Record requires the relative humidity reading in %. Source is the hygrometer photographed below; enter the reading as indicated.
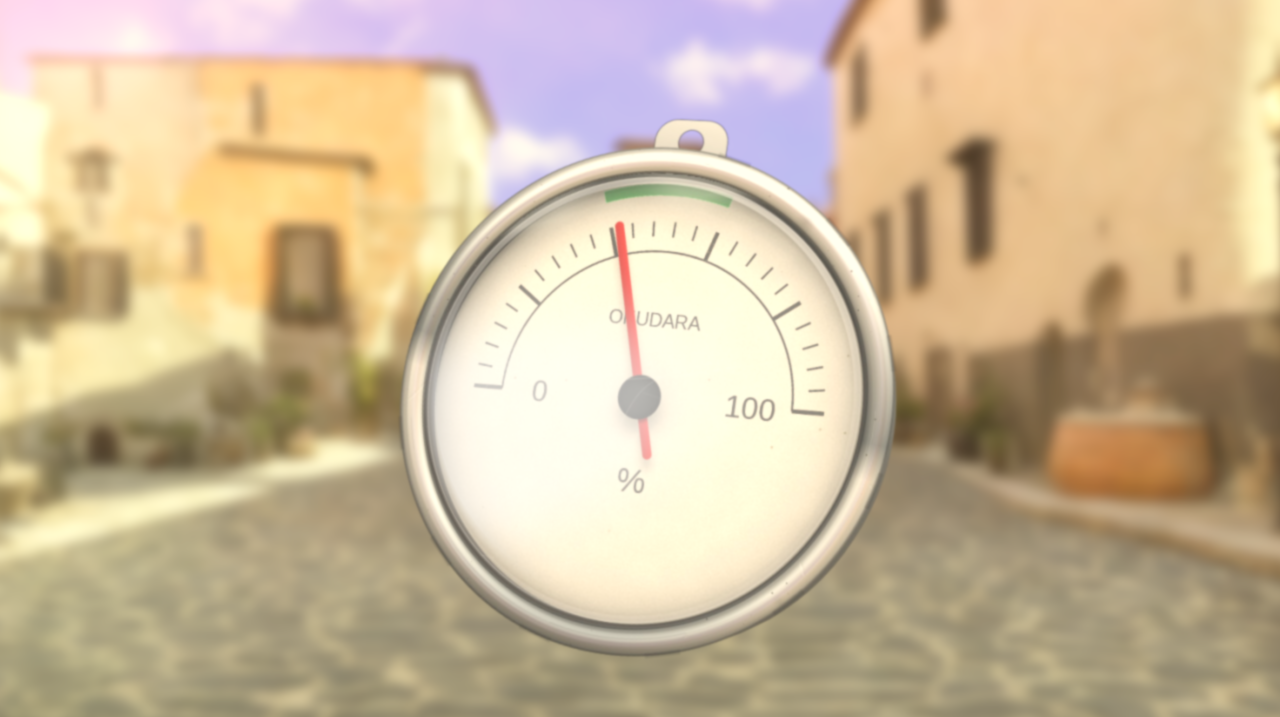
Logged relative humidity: 42 %
